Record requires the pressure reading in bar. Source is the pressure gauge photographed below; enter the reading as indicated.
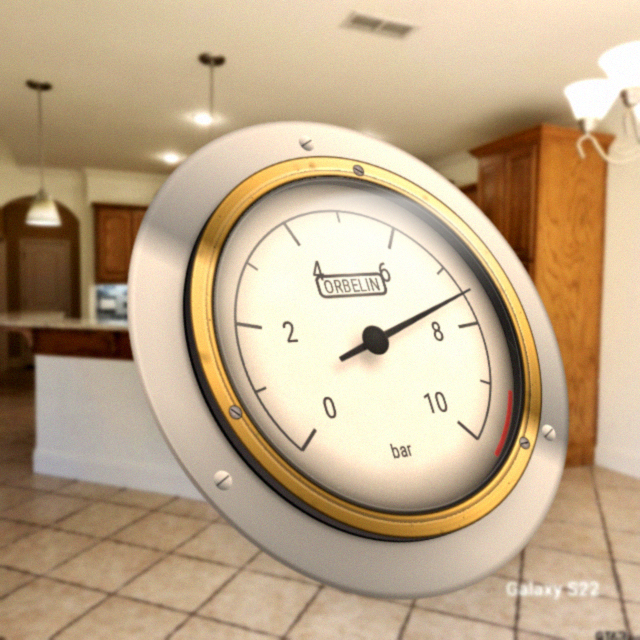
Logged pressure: 7.5 bar
